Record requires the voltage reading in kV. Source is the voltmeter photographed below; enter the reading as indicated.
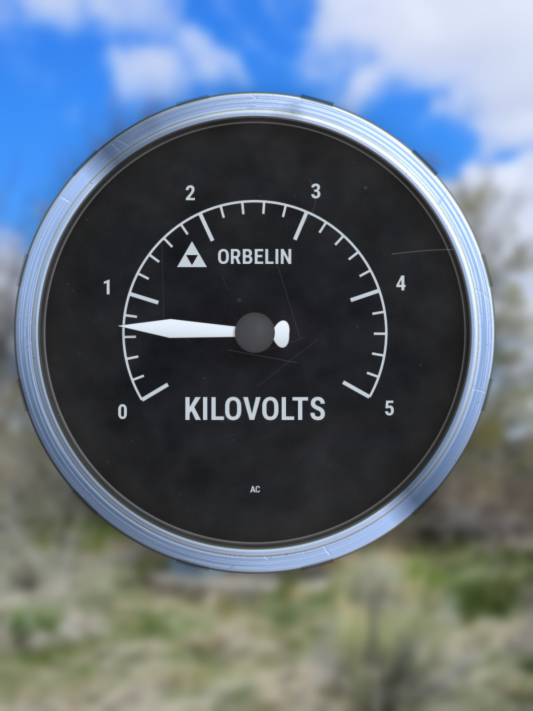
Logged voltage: 0.7 kV
